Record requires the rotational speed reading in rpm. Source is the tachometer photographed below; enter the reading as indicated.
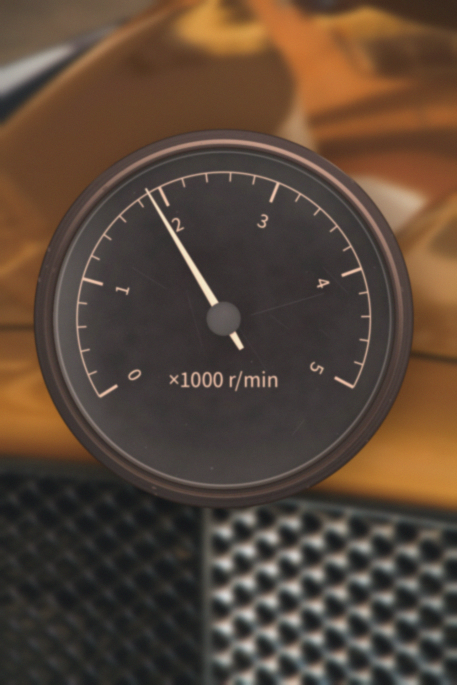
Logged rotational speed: 1900 rpm
